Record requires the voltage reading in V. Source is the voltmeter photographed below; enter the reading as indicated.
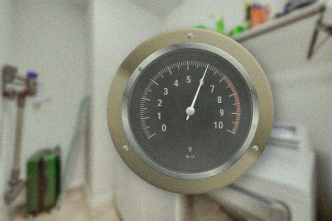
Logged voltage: 6 V
